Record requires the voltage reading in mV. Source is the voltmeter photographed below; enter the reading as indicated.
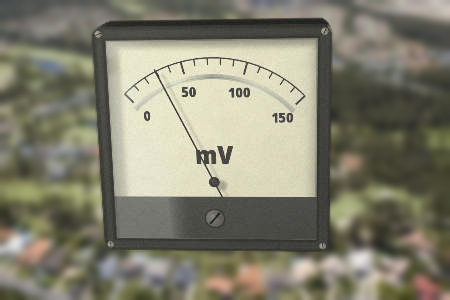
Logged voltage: 30 mV
